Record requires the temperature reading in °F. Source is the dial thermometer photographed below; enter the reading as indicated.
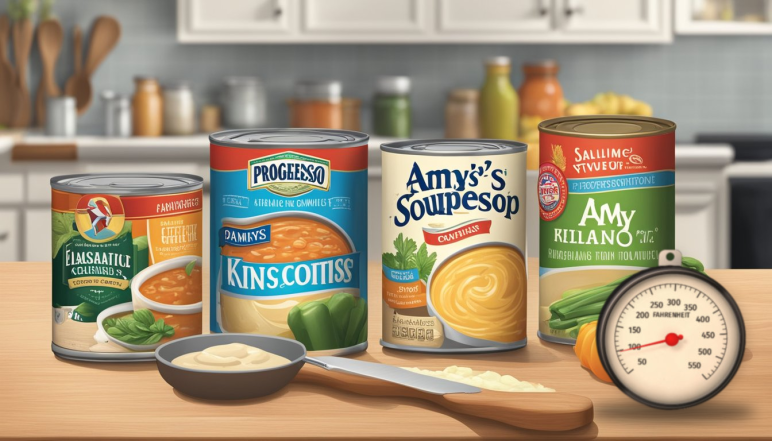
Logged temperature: 100 °F
